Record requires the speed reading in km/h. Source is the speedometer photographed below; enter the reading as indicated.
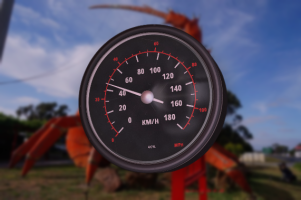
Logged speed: 45 km/h
